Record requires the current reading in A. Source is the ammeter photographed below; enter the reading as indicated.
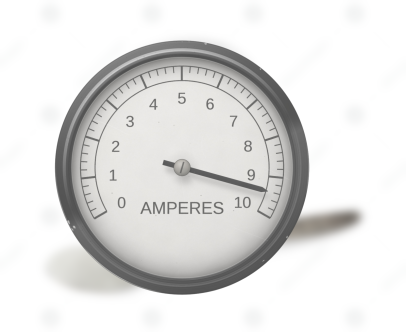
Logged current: 9.4 A
